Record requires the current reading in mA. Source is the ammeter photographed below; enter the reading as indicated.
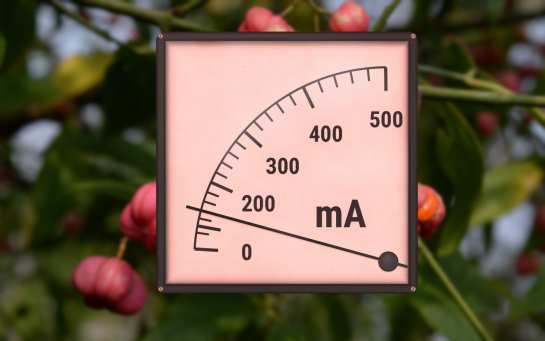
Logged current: 140 mA
